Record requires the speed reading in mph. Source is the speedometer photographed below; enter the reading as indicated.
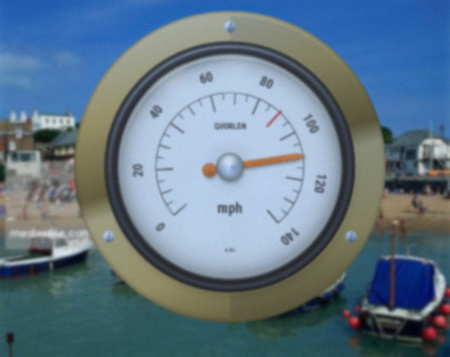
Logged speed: 110 mph
